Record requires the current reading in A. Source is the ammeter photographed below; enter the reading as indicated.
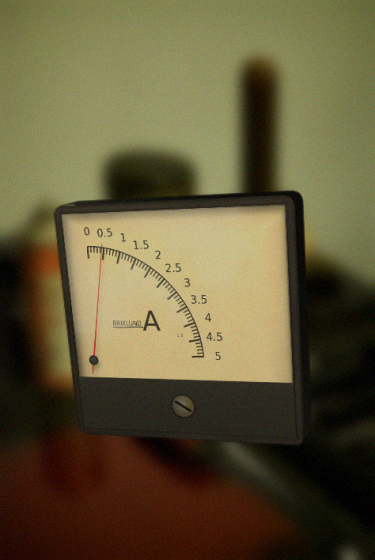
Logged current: 0.5 A
